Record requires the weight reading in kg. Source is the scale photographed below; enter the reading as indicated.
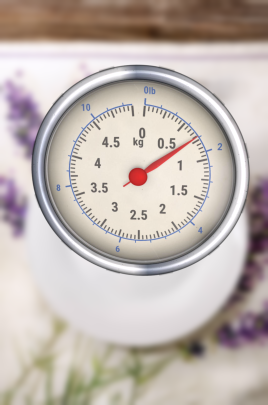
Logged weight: 0.7 kg
